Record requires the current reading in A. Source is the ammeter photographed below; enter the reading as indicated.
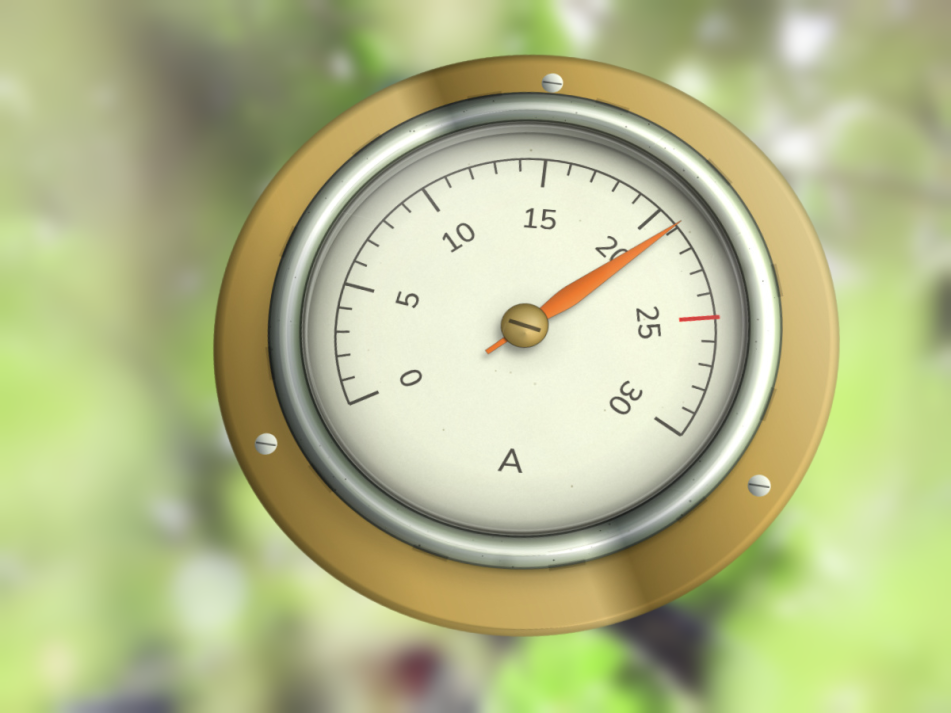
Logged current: 21 A
